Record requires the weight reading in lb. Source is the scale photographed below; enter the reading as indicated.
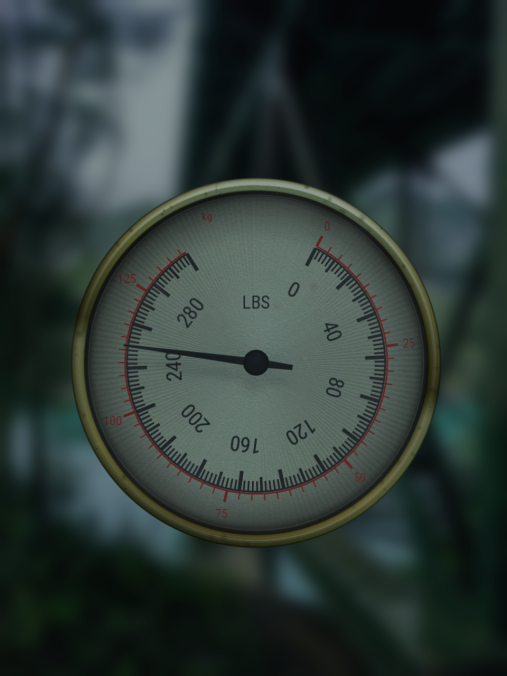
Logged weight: 250 lb
